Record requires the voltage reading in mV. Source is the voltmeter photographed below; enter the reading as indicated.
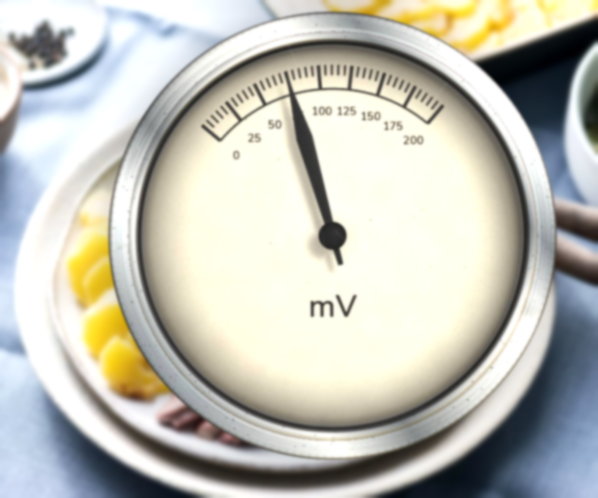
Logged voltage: 75 mV
